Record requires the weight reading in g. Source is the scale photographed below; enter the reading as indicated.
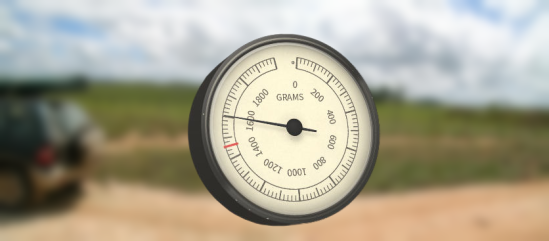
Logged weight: 1600 g
